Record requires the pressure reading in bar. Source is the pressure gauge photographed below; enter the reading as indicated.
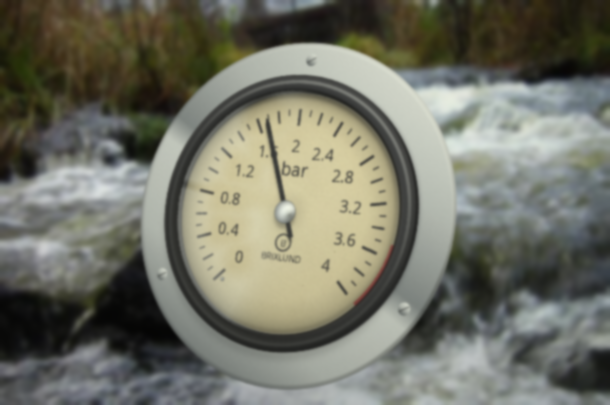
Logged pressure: 1.7 bar
